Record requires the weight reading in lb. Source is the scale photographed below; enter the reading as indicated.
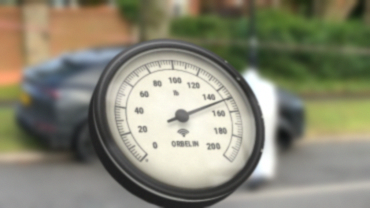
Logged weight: 150 lb
